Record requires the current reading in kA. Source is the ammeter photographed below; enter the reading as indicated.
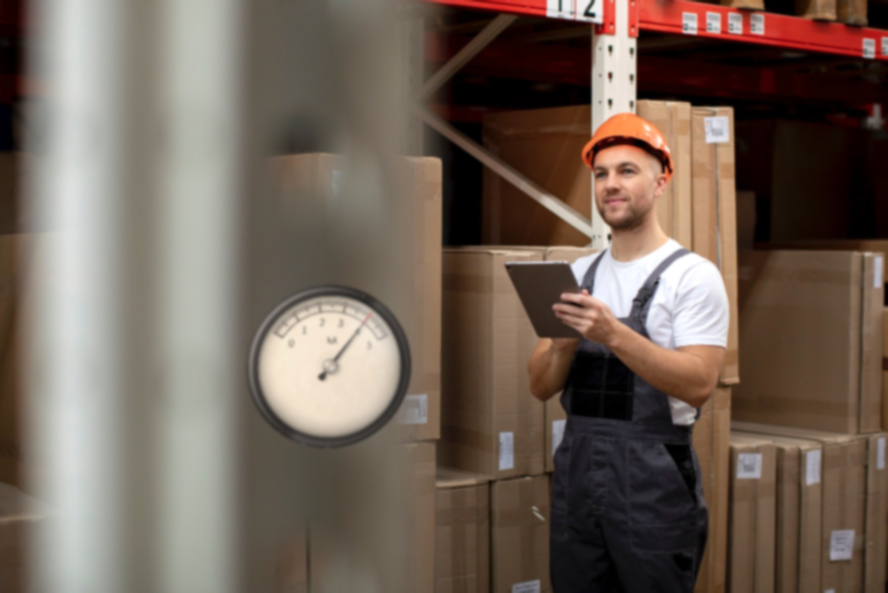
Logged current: 4 kA
